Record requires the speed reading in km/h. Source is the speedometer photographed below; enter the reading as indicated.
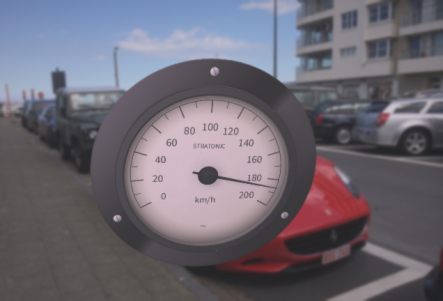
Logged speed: 185 km/h
